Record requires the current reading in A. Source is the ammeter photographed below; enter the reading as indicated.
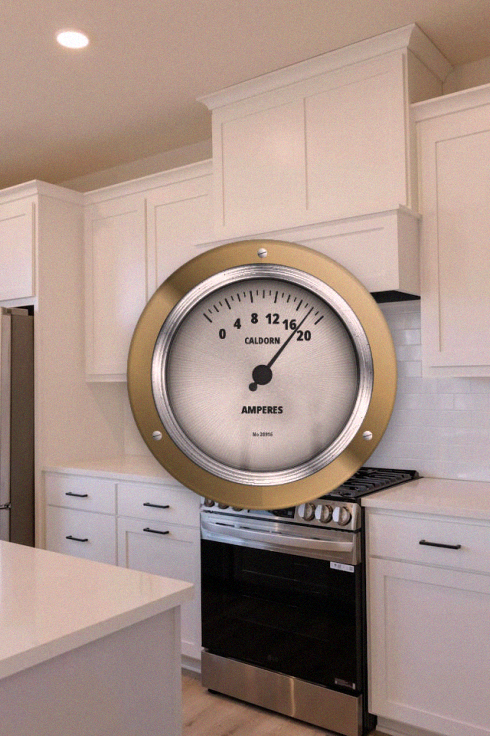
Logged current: 18 A
